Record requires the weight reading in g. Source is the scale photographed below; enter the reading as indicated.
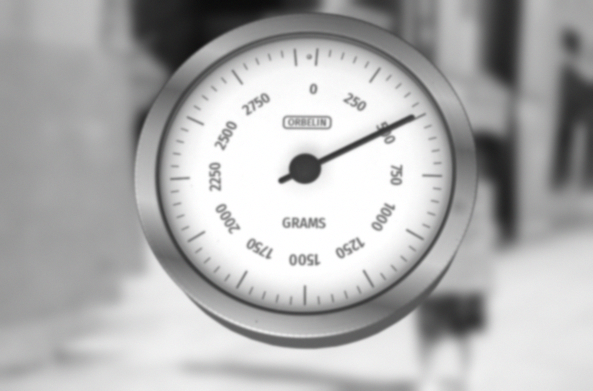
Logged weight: 500 g
